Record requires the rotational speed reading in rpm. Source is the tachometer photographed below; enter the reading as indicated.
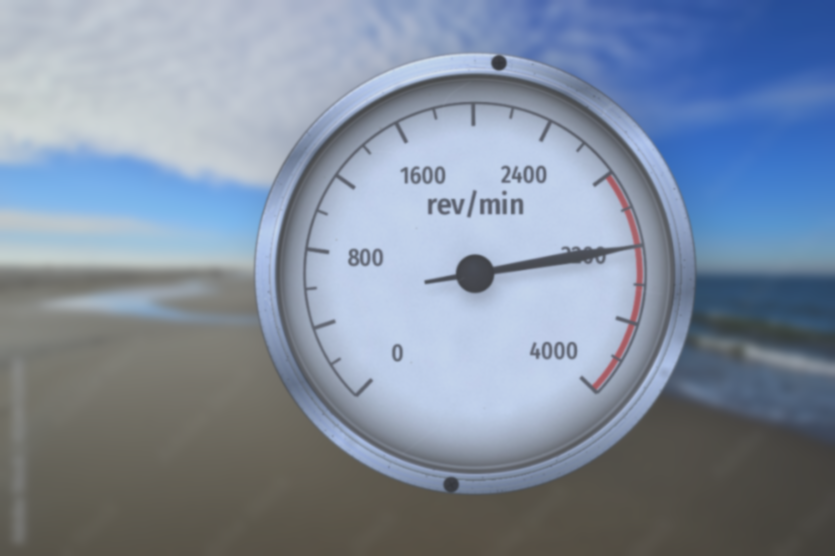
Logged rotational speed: 3200 rpm
